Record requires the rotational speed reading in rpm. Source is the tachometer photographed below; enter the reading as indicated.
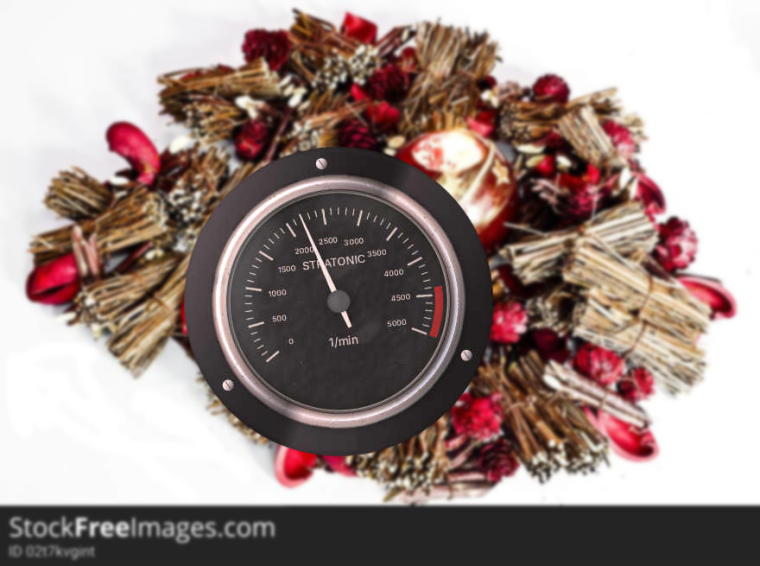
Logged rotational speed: 2200 rpm
